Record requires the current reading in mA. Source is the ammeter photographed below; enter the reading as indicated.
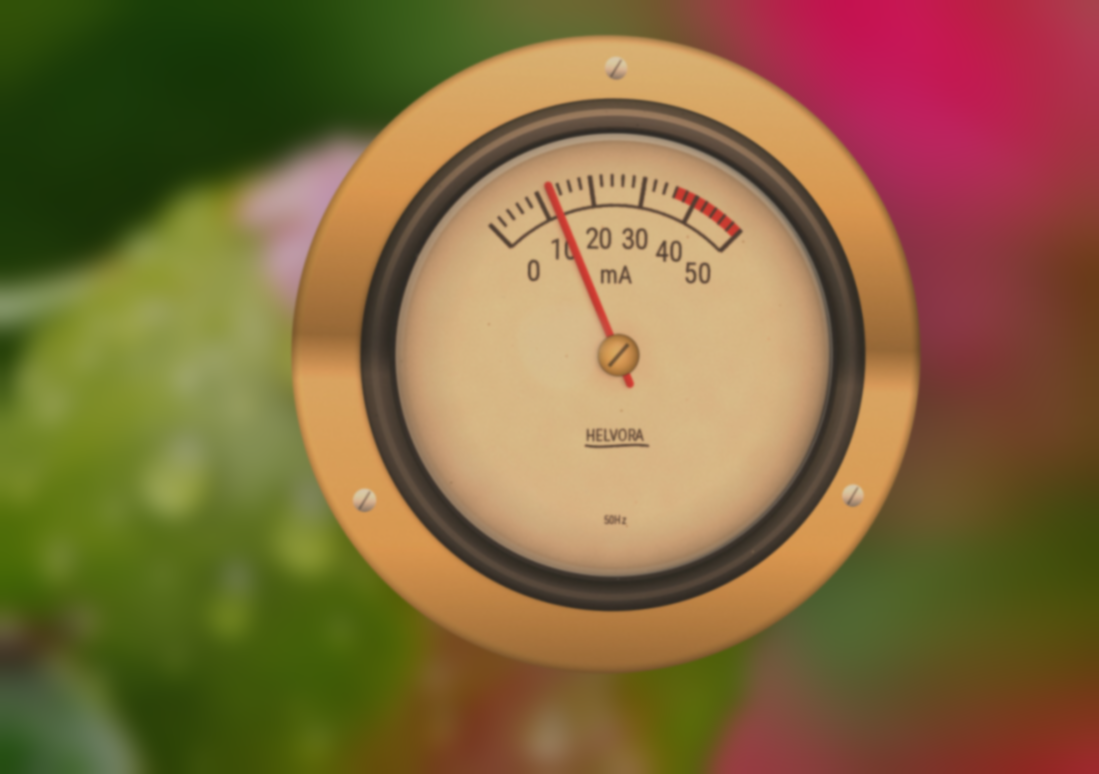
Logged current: 12 mA
